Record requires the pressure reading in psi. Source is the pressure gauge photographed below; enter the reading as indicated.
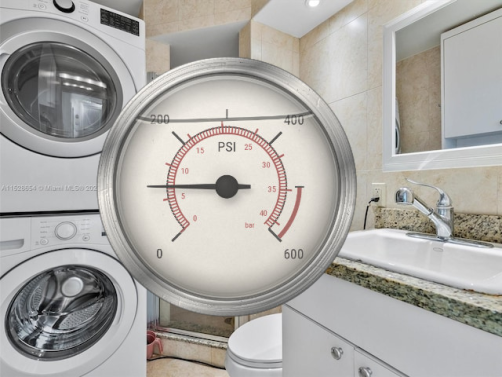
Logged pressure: 100 psi
